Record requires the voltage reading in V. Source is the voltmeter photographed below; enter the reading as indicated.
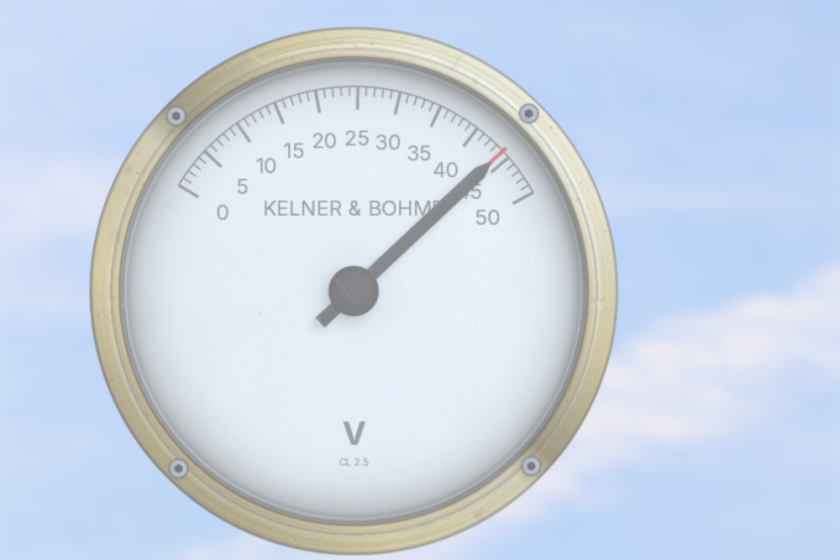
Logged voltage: 44 V
